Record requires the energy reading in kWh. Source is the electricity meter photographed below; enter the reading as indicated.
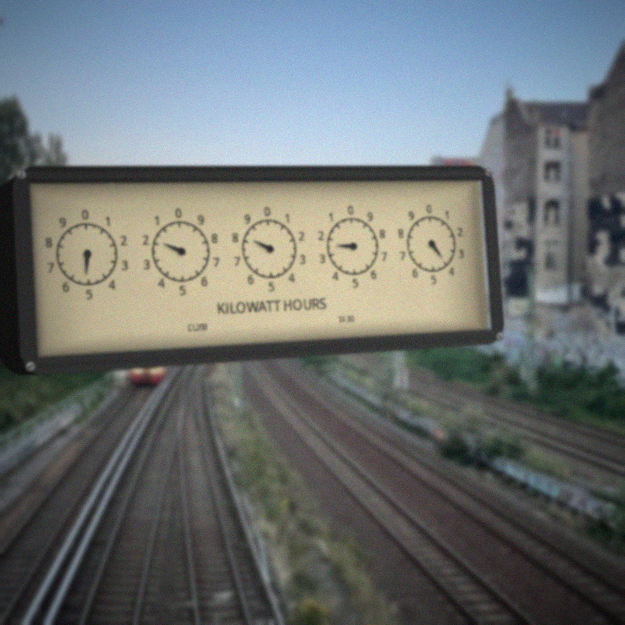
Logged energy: 51824 kWh
